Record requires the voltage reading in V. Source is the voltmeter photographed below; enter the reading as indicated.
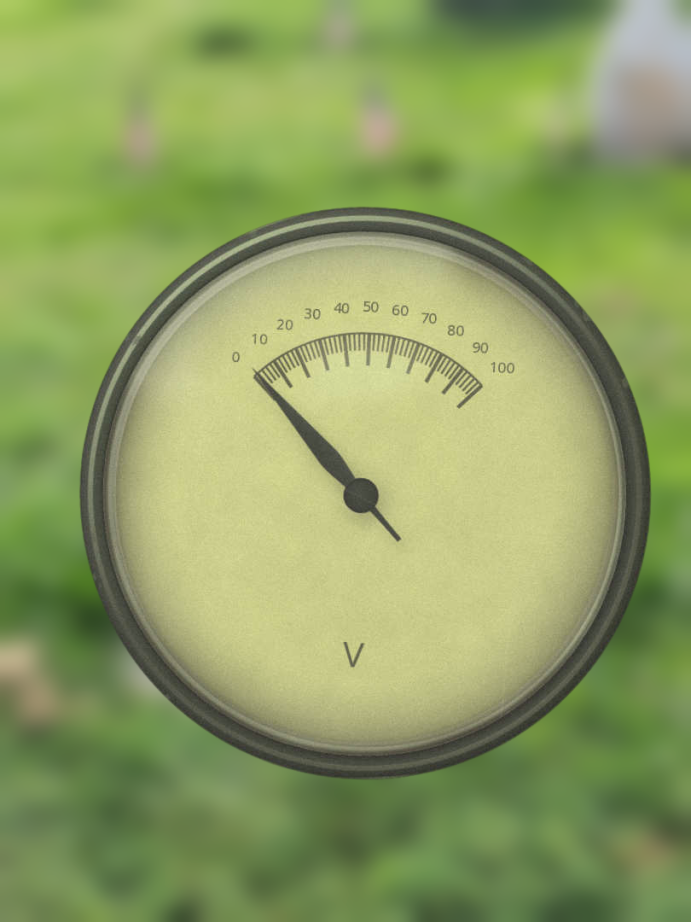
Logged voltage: 2 V
